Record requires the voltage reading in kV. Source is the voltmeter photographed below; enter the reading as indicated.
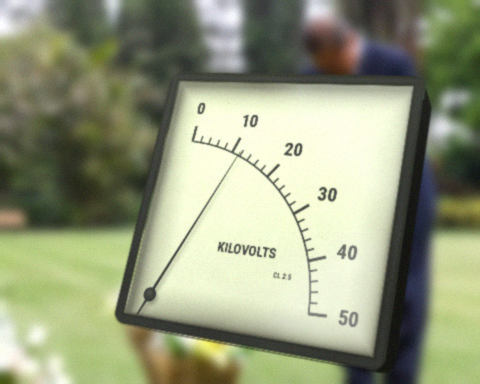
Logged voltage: 12 kV
